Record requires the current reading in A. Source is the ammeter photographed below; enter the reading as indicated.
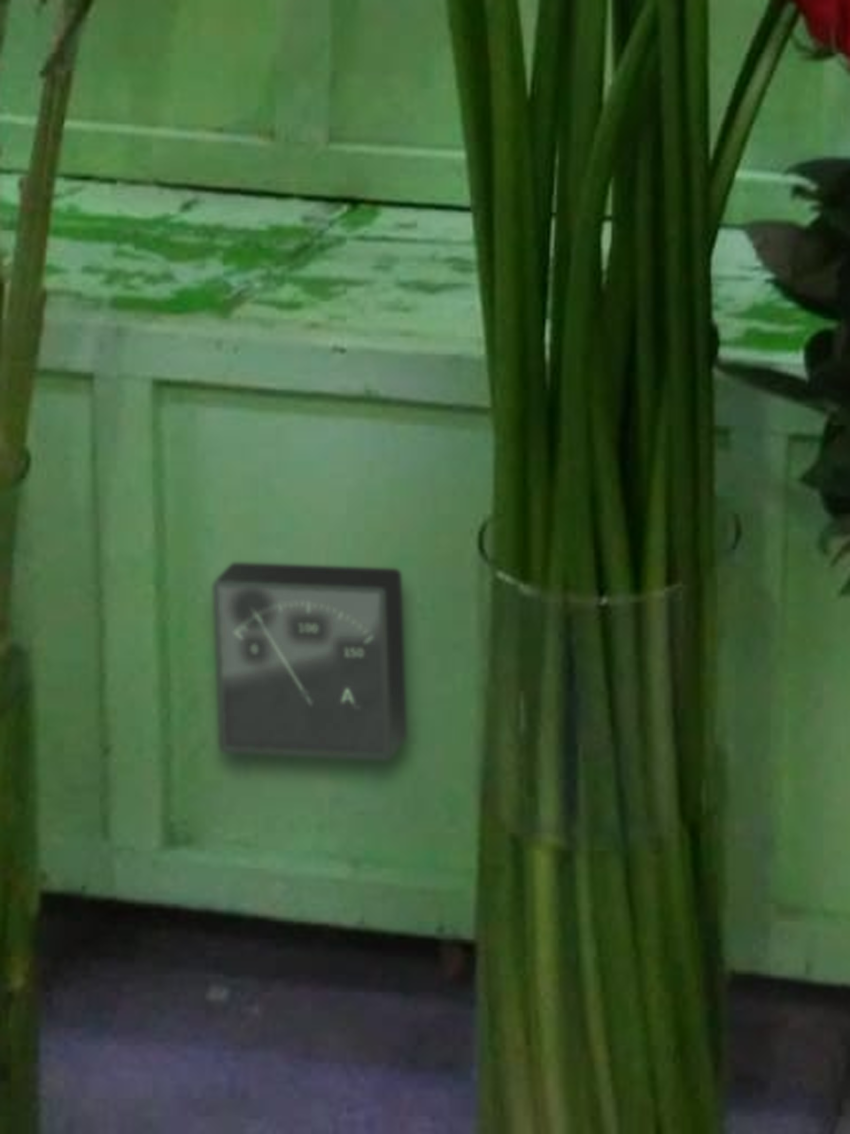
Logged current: 50 A
